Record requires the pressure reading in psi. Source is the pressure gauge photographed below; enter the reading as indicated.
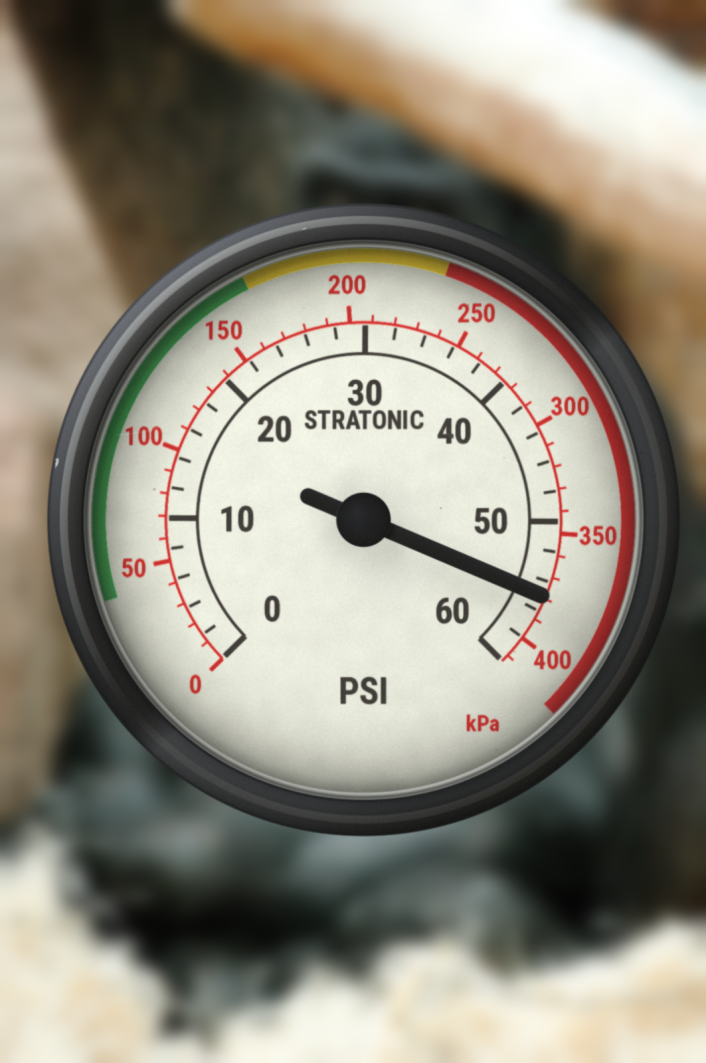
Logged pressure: 55 psi
